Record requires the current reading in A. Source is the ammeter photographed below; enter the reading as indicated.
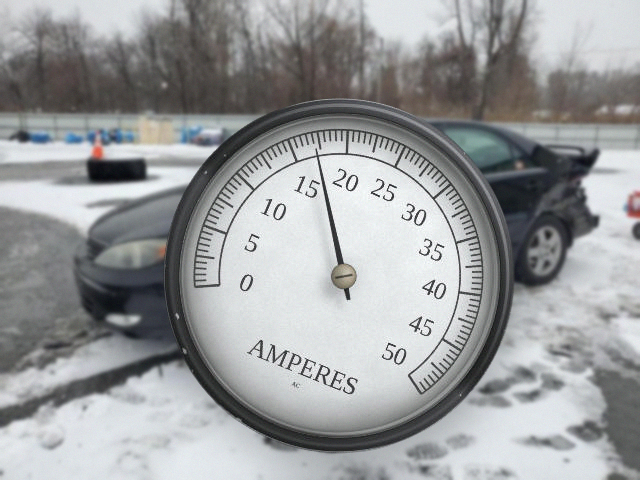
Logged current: 17 A
